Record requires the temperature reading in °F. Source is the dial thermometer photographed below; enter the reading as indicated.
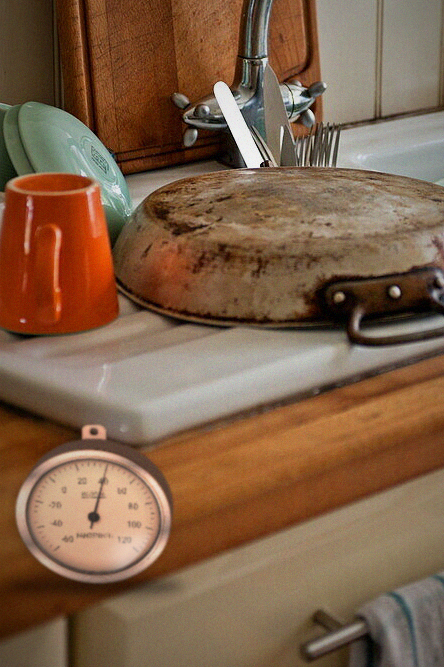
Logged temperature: 40 °F
